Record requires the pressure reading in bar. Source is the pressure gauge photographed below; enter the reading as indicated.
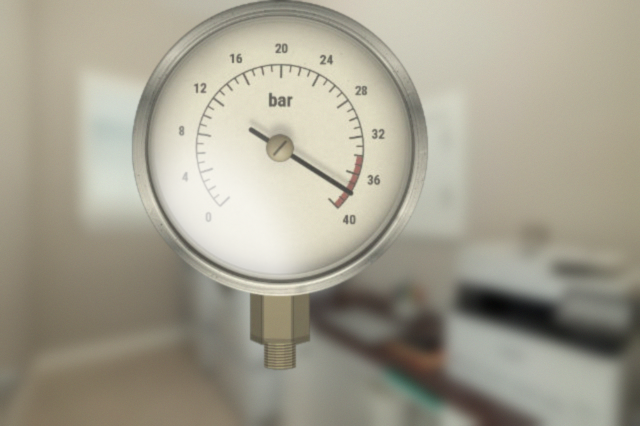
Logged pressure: 38 bar
